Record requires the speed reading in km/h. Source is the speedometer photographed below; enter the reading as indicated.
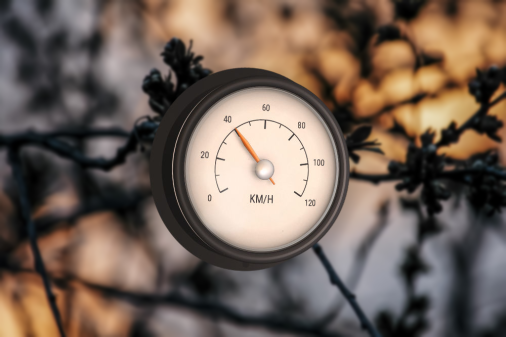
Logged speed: 40 km/h
